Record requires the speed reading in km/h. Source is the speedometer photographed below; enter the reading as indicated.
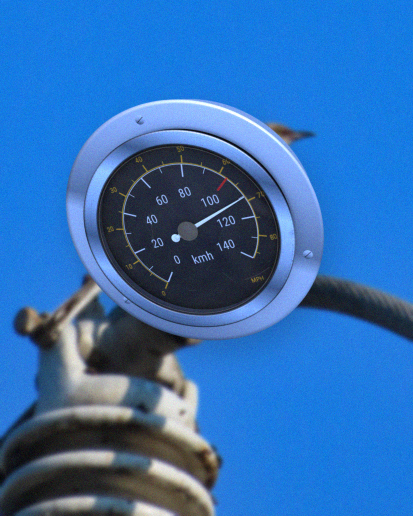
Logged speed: 110 km/h
